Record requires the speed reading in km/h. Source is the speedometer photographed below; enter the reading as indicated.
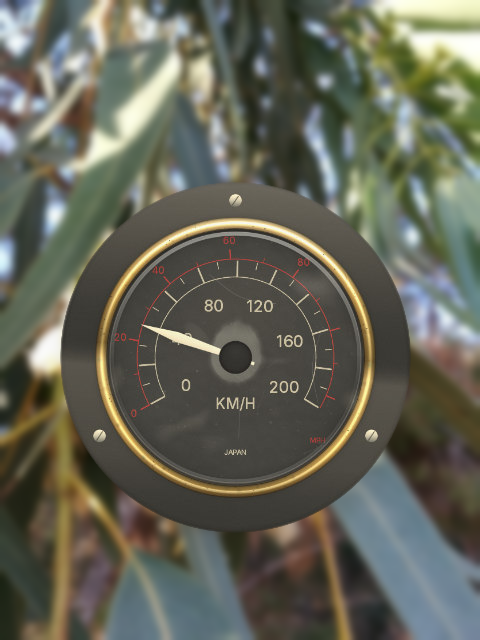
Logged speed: 40 km/h
